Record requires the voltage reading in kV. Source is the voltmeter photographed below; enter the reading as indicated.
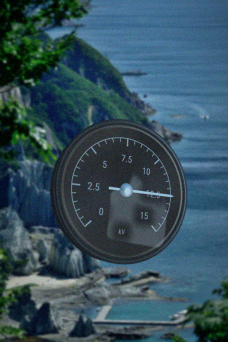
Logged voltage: 12.5 kV
